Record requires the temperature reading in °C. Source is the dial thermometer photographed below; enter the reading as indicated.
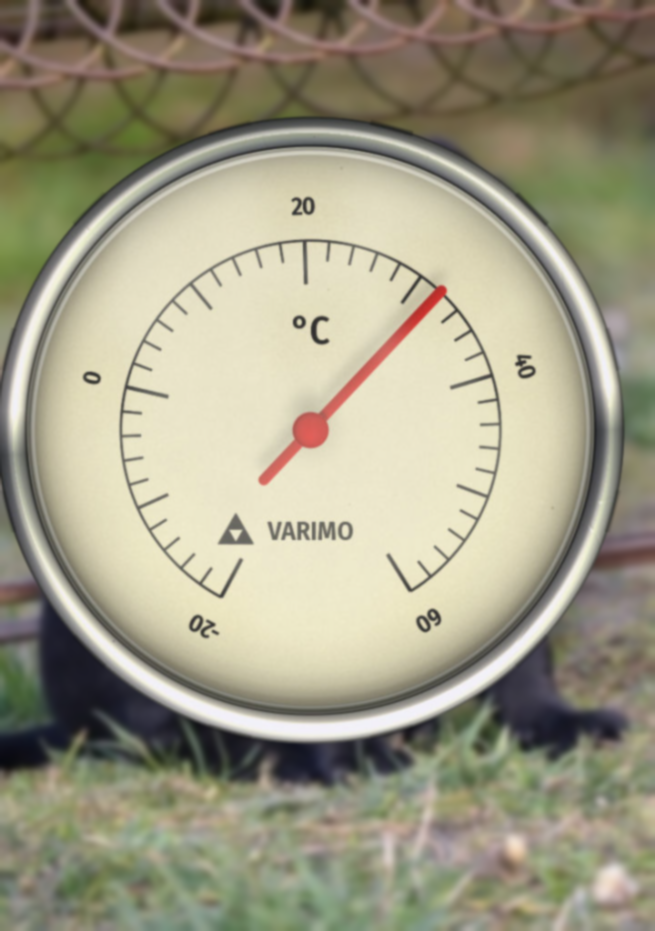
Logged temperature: 32 °C
